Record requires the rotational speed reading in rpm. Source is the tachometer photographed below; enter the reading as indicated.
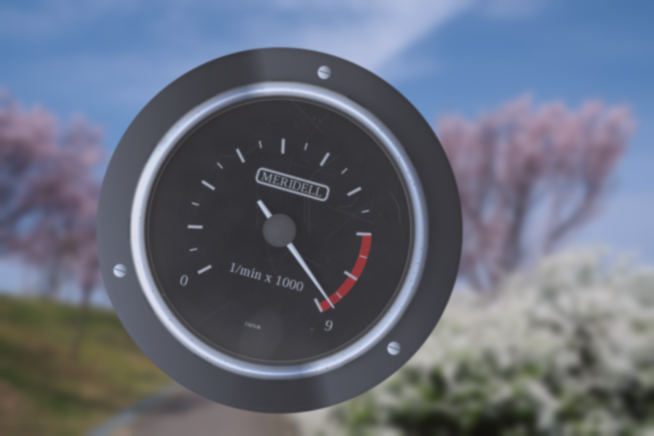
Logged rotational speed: 8750 rpm
